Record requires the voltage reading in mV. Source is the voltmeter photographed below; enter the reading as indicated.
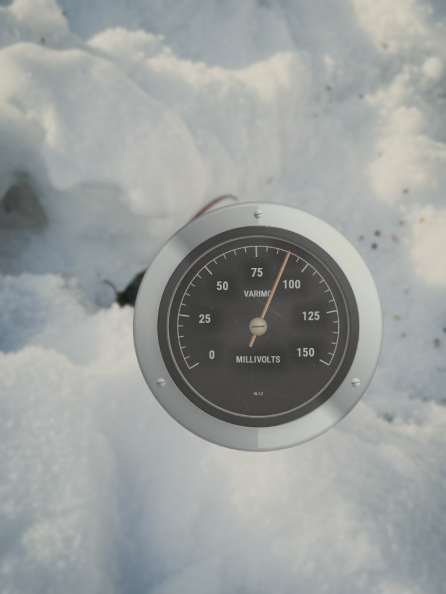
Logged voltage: 90 mV
